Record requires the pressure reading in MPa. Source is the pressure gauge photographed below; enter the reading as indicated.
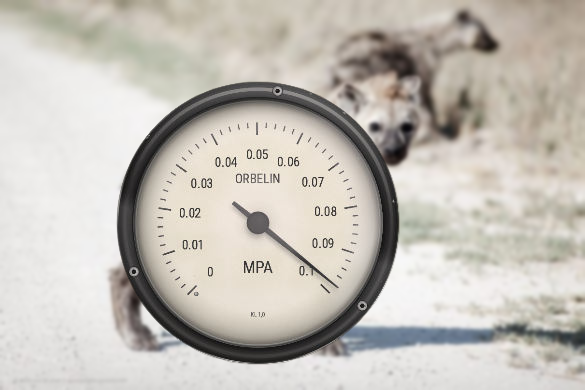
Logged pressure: 0.098 MPa
